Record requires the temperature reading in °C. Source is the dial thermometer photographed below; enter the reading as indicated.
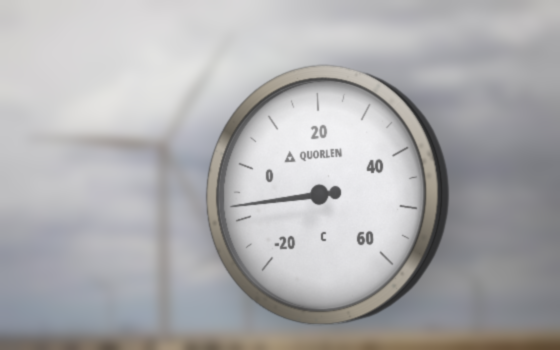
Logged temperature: -7.5 °C
